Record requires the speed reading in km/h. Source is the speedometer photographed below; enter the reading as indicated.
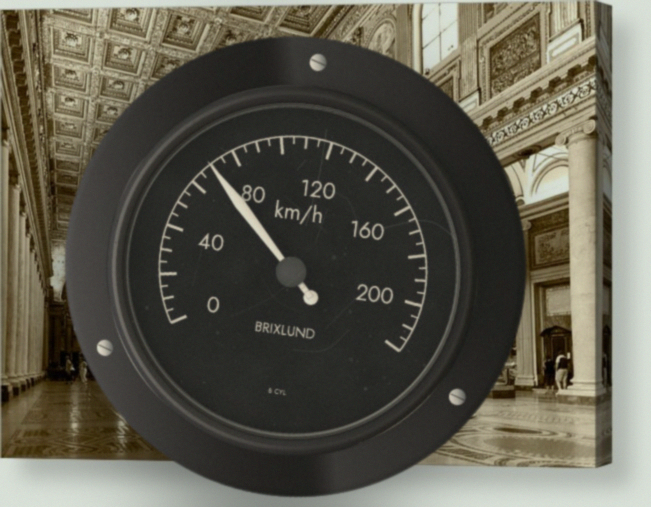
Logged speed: 70 km/h
